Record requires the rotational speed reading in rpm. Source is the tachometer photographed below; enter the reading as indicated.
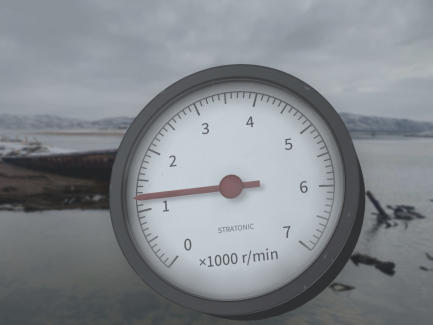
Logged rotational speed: 1200 rpm
